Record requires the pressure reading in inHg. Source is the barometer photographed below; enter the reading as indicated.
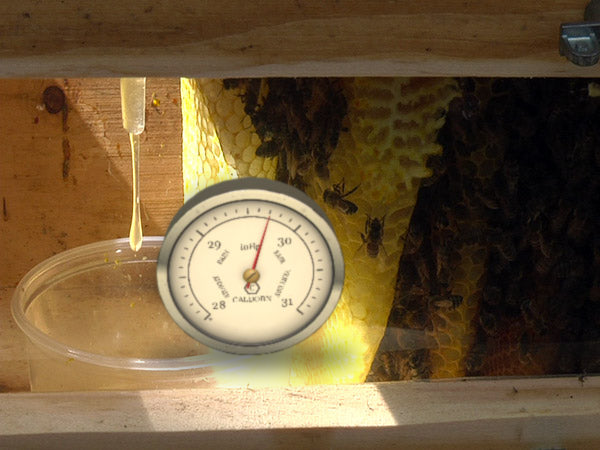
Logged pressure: 29.7 inHg
